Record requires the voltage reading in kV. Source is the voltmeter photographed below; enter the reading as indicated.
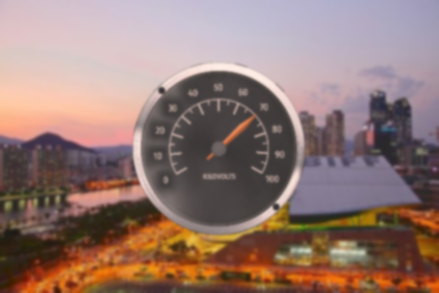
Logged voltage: 70 kV
